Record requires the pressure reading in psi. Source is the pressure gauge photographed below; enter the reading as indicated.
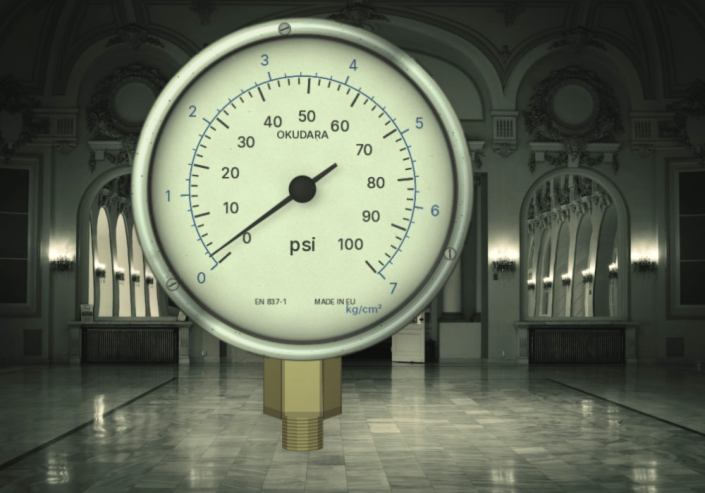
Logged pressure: 2 psi
